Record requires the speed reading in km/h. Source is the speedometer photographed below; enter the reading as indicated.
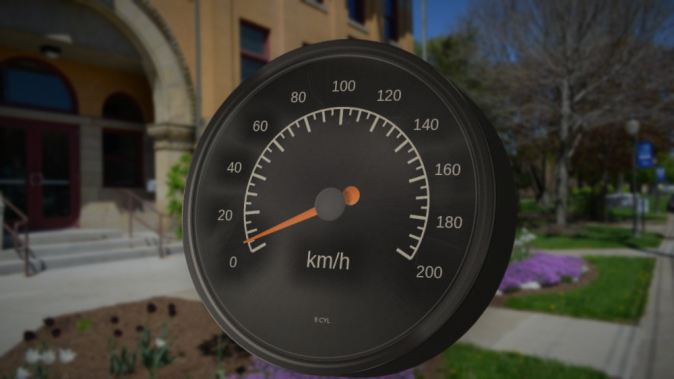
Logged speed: 5 km/h
